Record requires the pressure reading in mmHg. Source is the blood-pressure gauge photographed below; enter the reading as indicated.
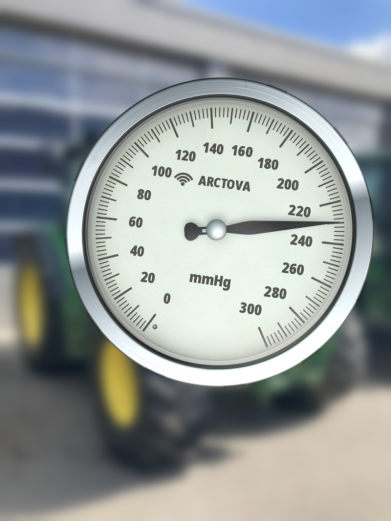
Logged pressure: 230 mmHg
